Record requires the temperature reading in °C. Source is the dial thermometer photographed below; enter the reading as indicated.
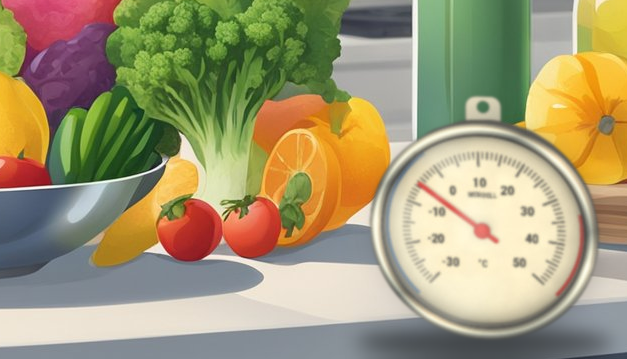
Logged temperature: -5 °C
